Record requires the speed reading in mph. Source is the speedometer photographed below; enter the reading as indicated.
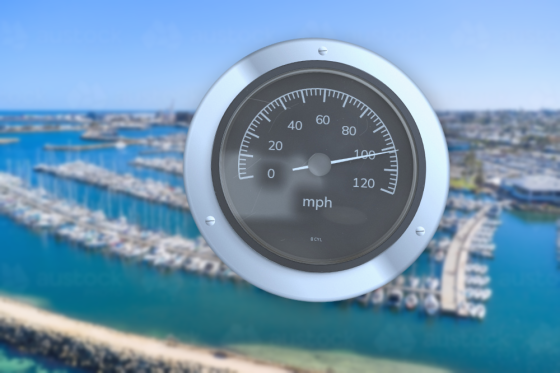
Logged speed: 102 mph
